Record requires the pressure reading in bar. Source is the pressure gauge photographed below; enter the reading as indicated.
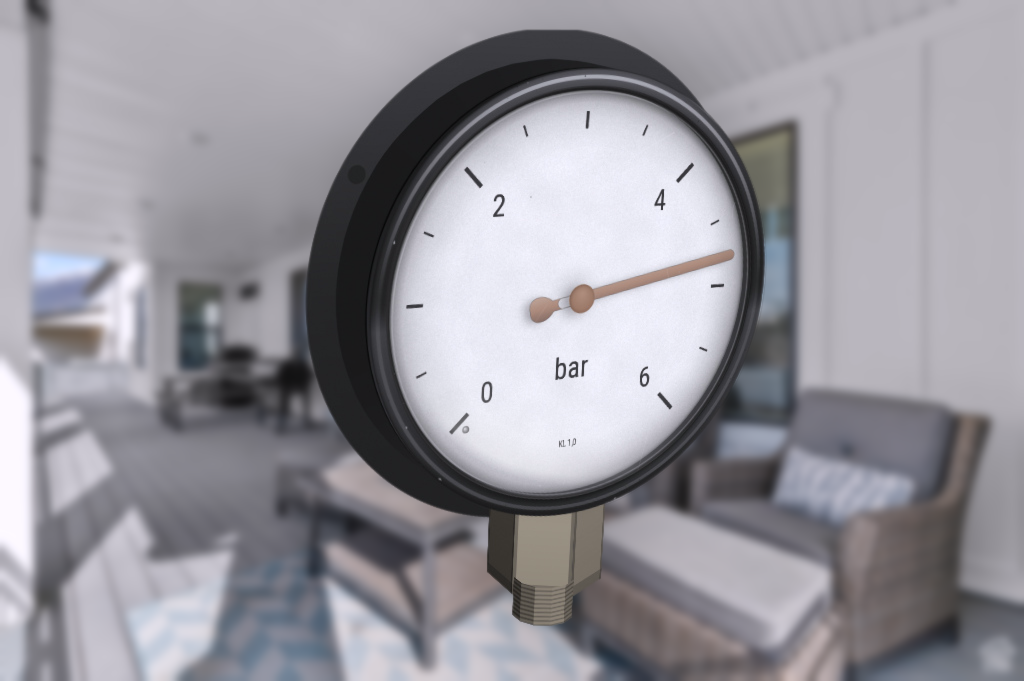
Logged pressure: 4.75 bar
